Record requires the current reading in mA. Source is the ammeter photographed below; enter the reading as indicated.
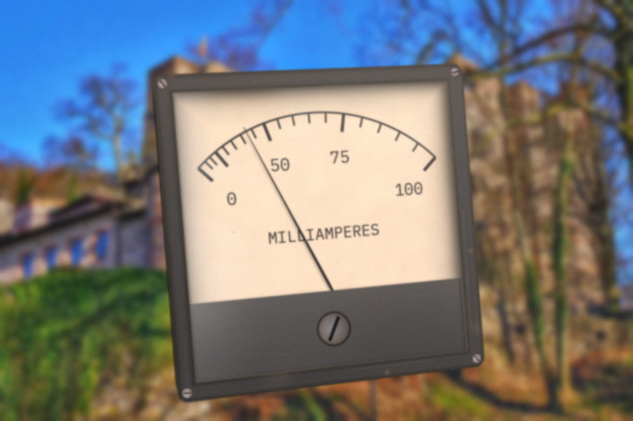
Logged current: 42.5 mA
